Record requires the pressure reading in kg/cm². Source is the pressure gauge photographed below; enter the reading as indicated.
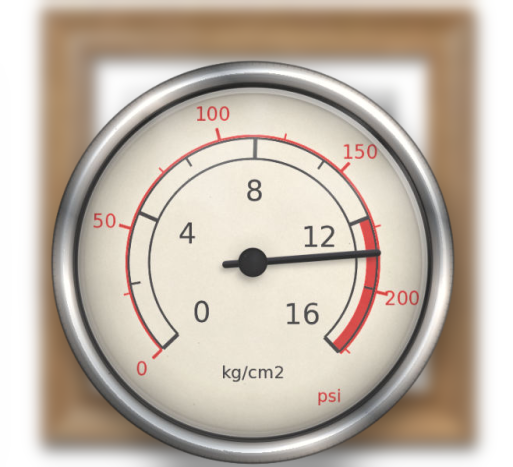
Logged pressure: 13 kg/cm²
